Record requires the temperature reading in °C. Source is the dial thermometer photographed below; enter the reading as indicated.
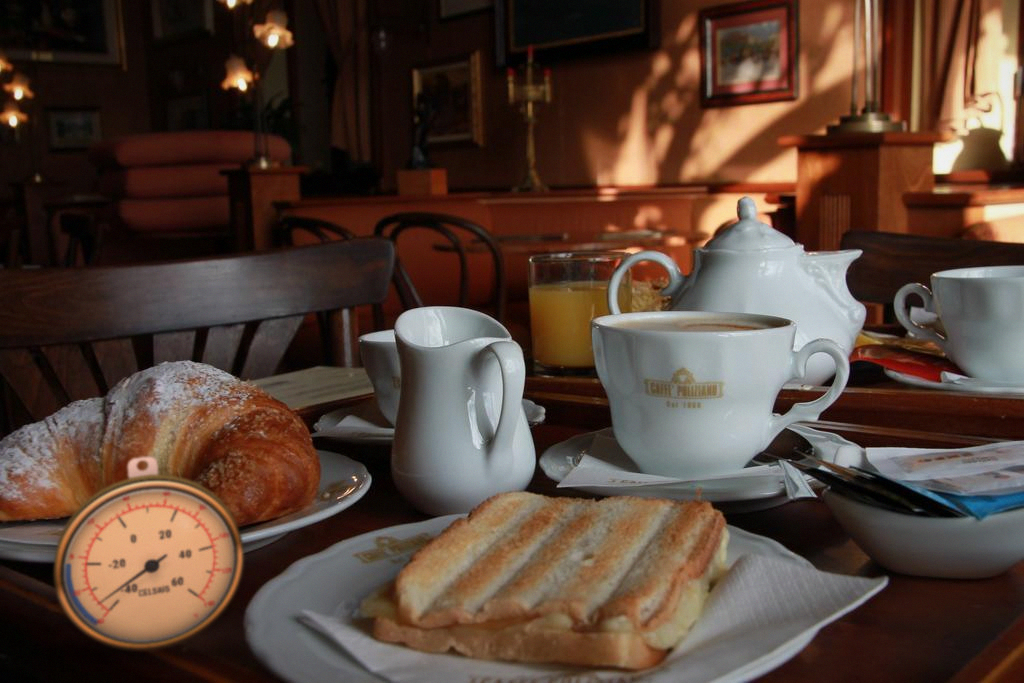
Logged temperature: -35 °C
